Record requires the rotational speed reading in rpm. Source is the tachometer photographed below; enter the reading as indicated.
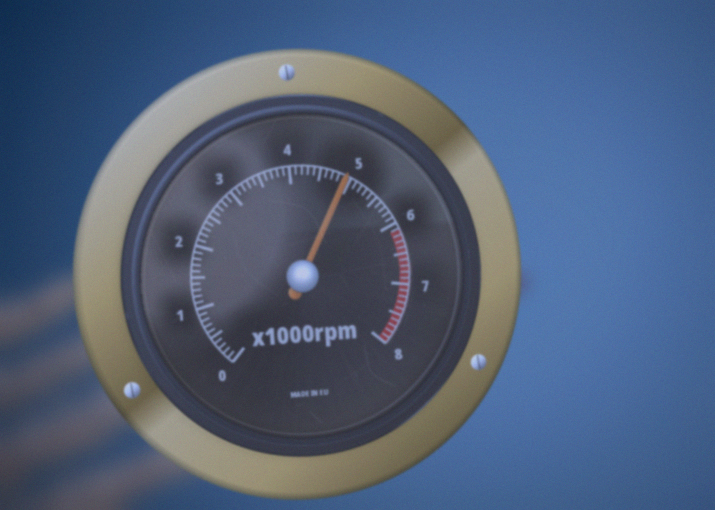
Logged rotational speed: 4900 rpm
